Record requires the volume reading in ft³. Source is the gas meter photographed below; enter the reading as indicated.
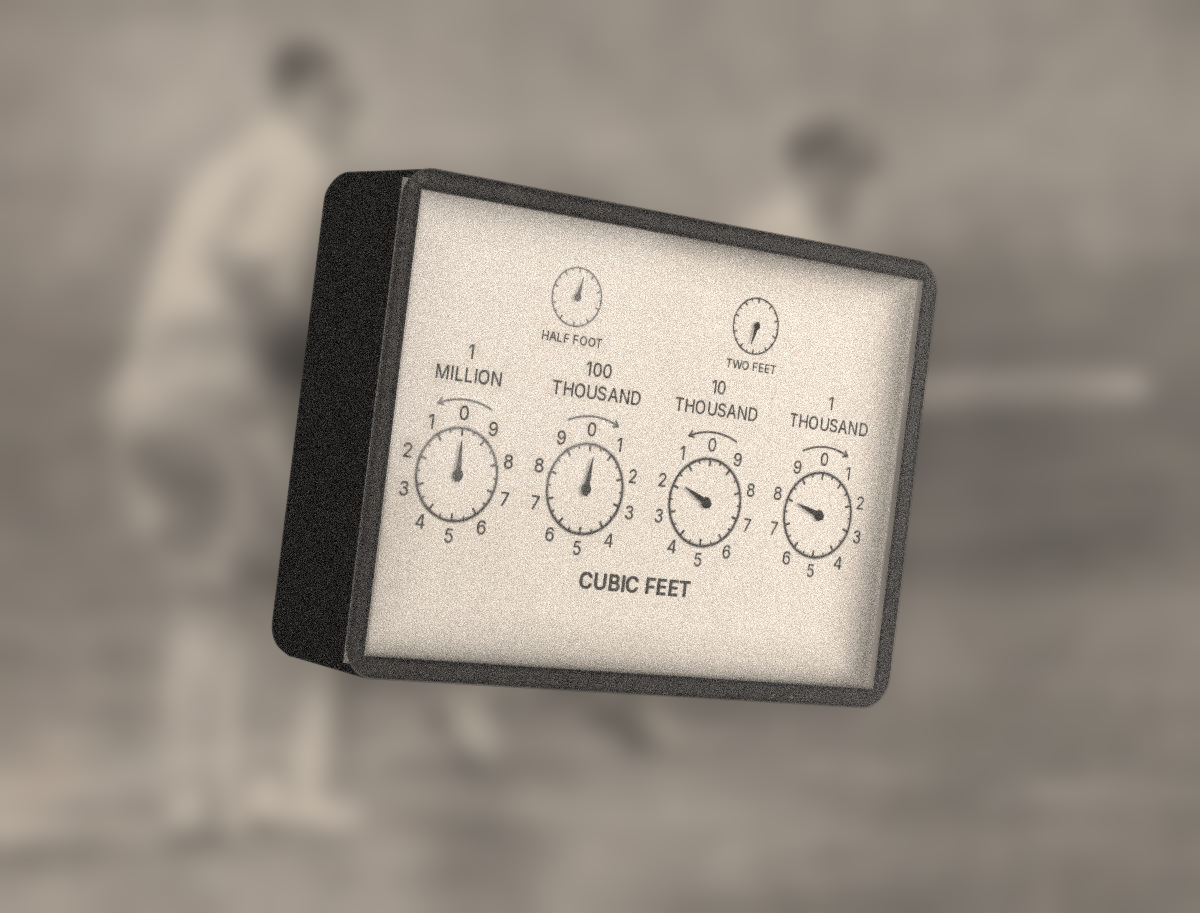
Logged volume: 1800 ft³
